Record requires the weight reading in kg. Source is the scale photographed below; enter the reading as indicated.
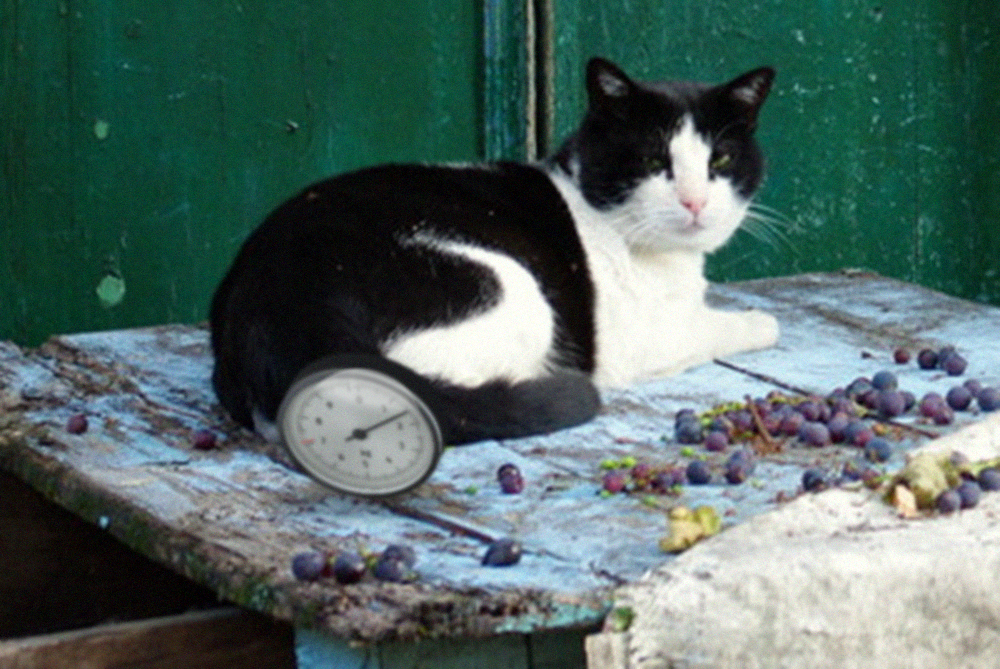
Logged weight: 1.5 kg
